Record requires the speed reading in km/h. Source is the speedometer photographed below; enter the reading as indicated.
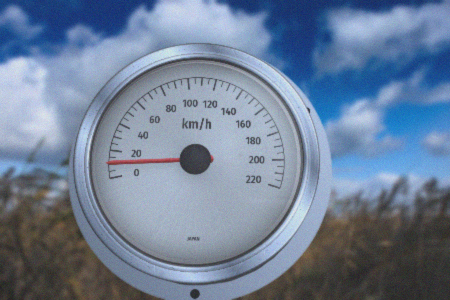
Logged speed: 10 km/h
